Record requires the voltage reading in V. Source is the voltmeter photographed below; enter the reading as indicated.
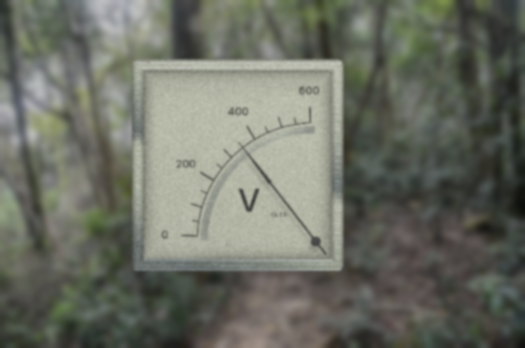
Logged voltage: 350 V
